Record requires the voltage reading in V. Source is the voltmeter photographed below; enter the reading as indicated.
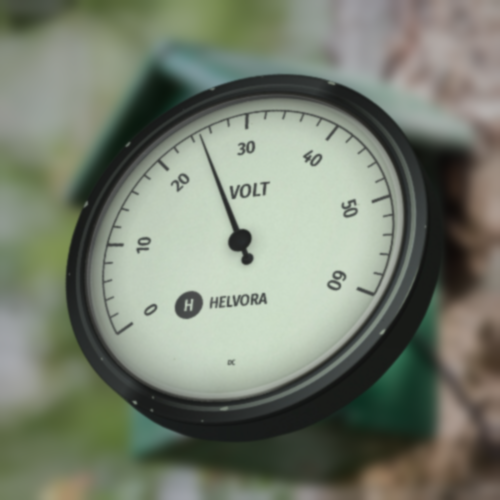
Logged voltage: 25 V
